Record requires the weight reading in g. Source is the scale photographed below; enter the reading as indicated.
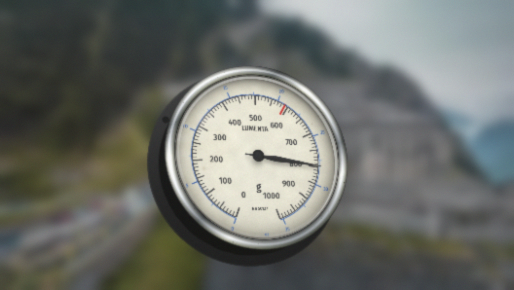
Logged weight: 800 g
